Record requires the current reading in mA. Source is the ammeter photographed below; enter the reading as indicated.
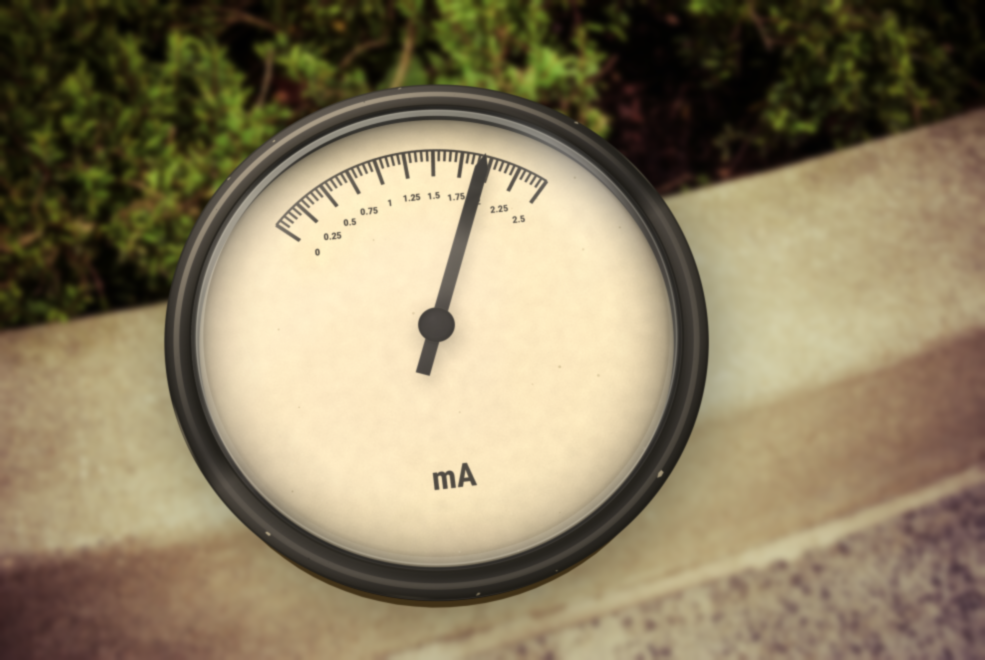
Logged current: 1.95 mA
